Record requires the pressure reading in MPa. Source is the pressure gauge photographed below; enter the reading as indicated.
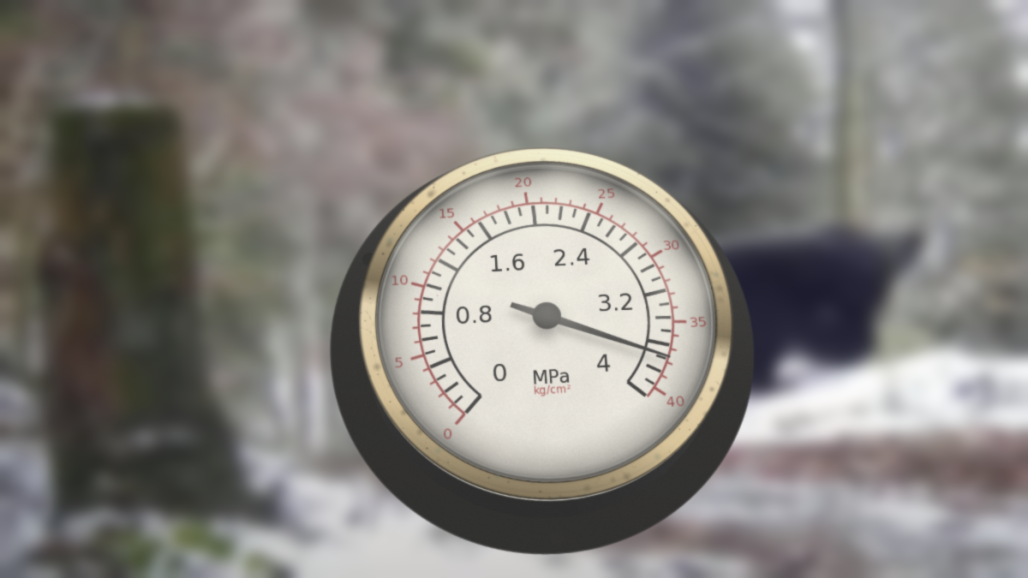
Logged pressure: 3.7 MPa
